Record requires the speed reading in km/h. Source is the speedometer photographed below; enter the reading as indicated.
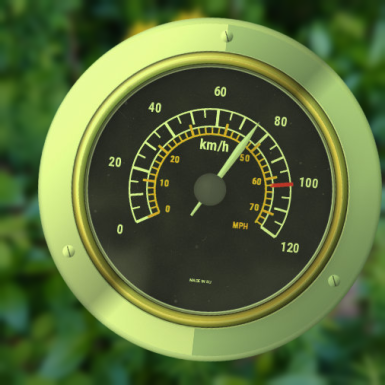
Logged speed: 75 km/h
